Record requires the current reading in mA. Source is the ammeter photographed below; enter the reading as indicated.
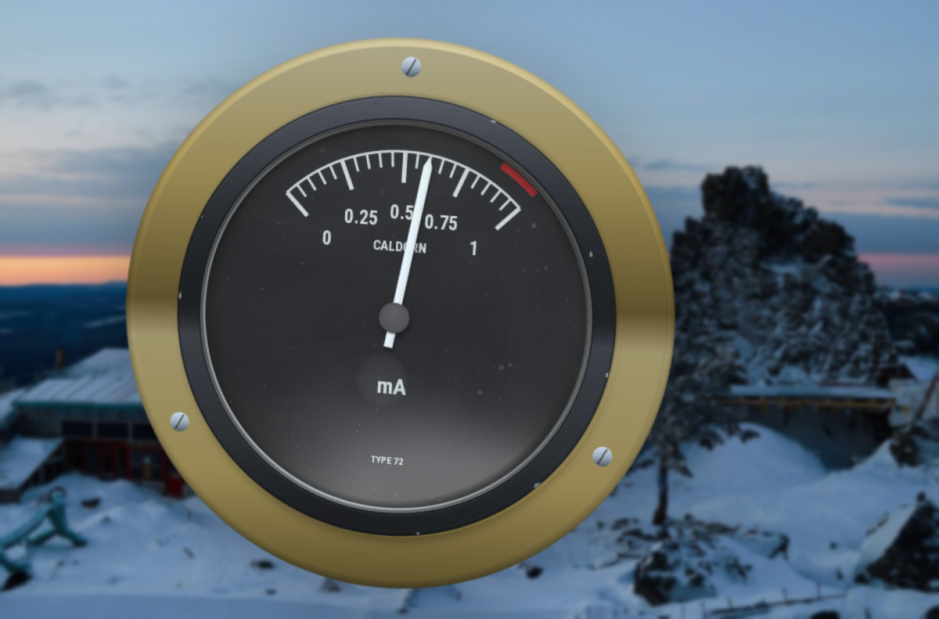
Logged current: 0.6 mA
